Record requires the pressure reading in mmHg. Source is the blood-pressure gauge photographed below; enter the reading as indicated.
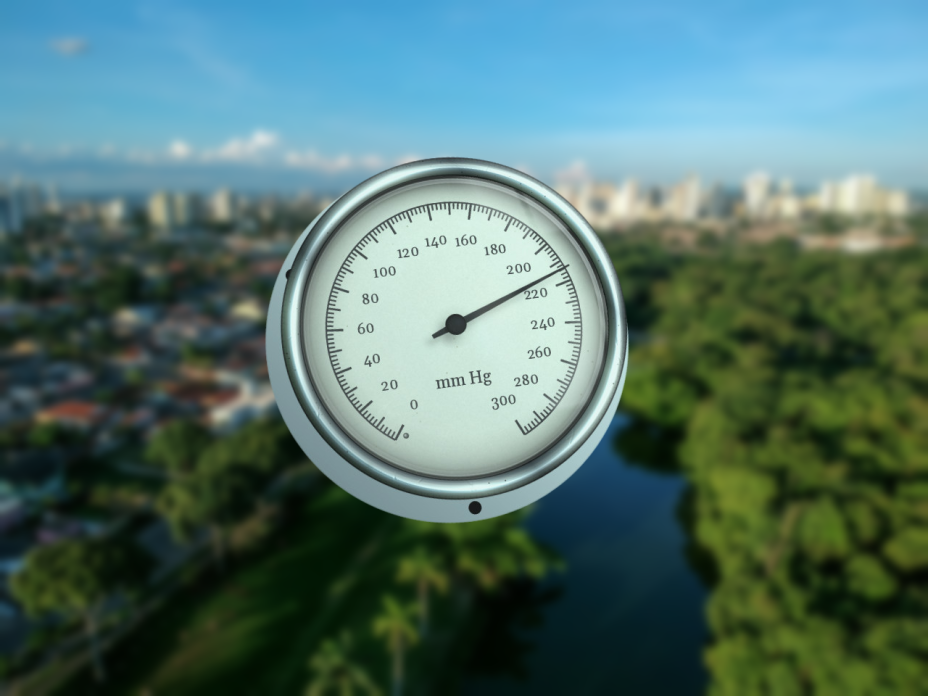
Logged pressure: 214 mmHg
